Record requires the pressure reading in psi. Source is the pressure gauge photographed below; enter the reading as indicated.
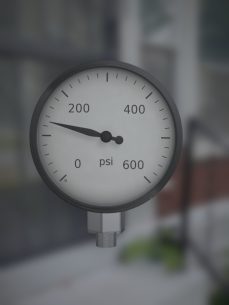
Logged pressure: 130 psi
